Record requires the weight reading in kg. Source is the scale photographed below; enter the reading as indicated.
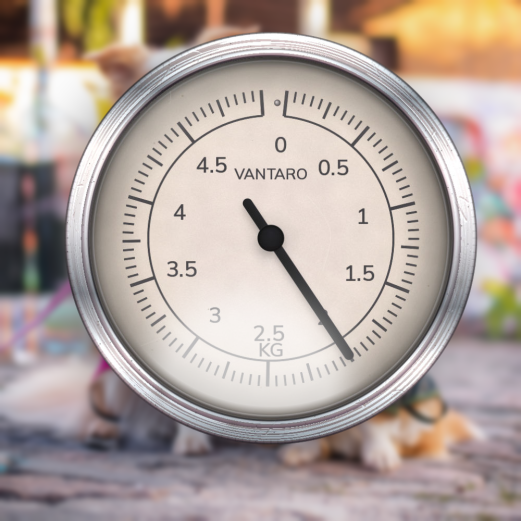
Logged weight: 2 kg
